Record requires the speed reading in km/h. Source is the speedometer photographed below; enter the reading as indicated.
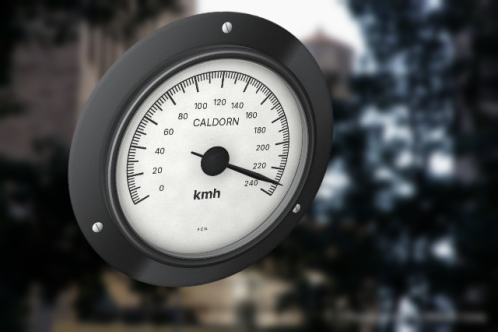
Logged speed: 230 km/h
